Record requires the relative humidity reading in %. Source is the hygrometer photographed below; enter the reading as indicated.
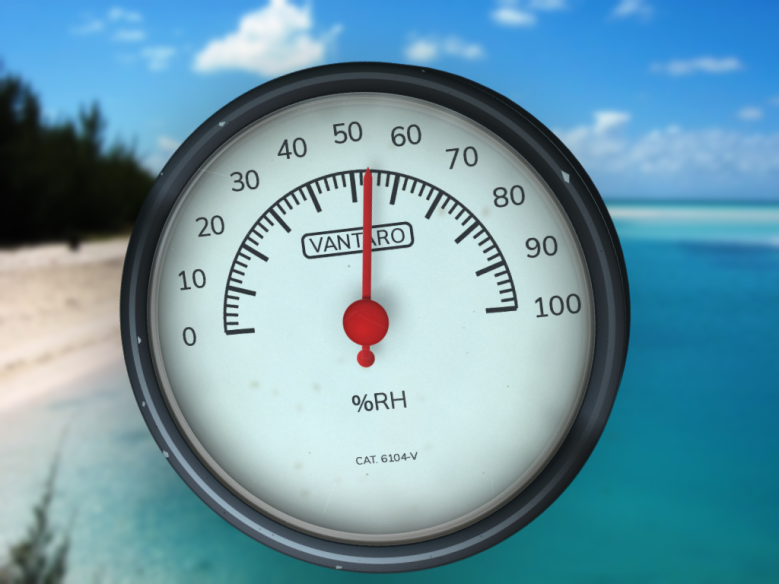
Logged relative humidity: 54 %
